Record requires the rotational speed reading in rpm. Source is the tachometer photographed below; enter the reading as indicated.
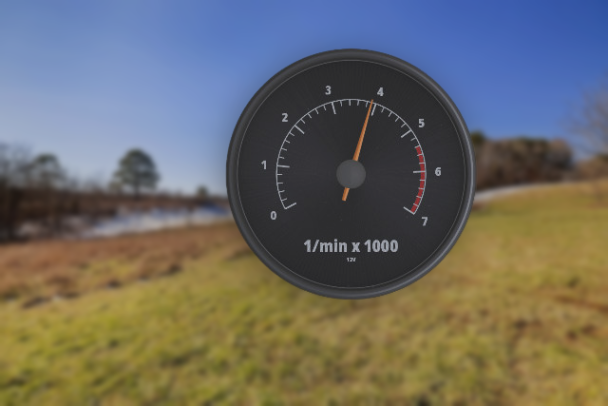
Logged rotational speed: 3900 rpm
